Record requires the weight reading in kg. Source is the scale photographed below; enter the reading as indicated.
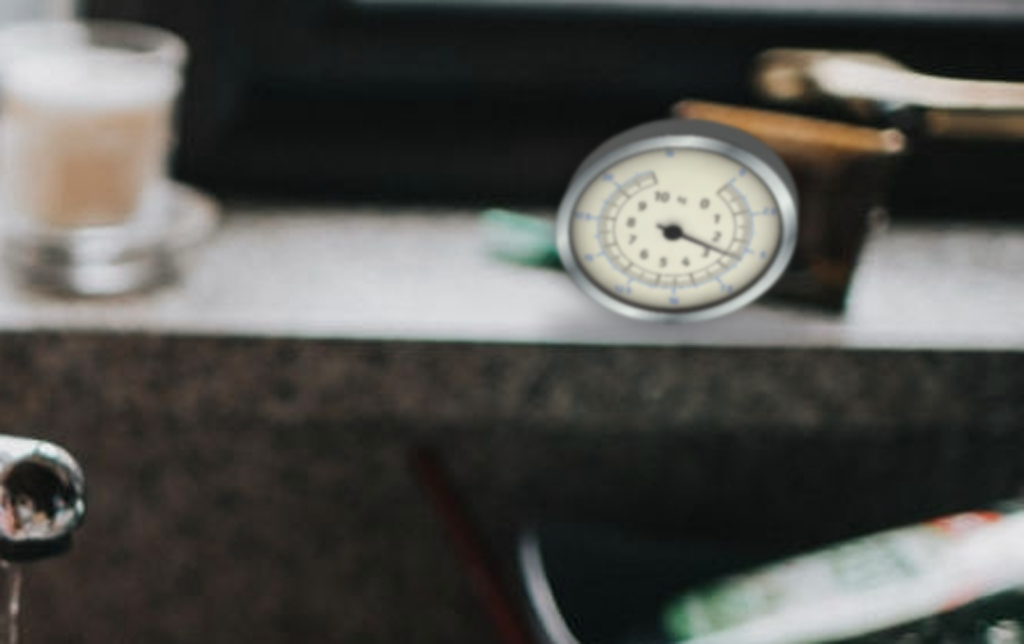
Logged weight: 2.5 kg
